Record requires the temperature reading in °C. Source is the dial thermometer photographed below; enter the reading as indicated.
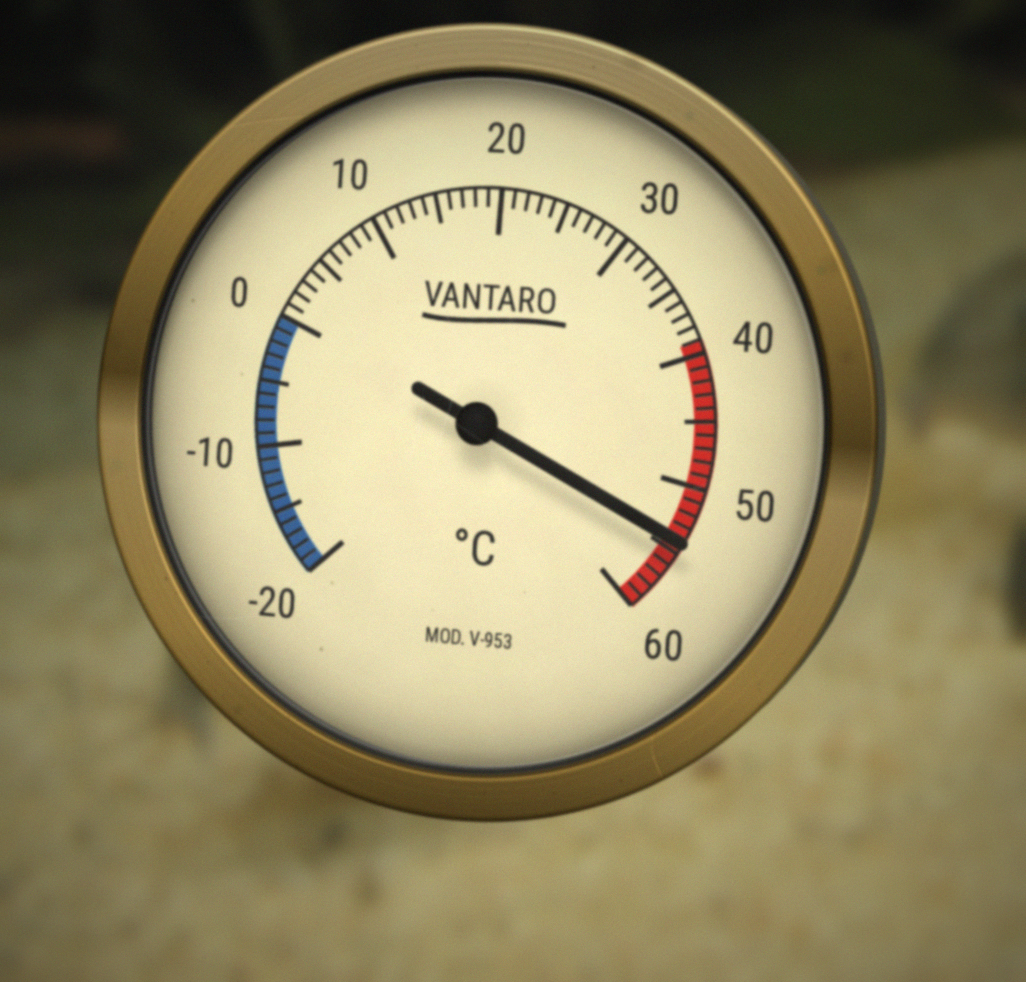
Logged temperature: 54 °C
